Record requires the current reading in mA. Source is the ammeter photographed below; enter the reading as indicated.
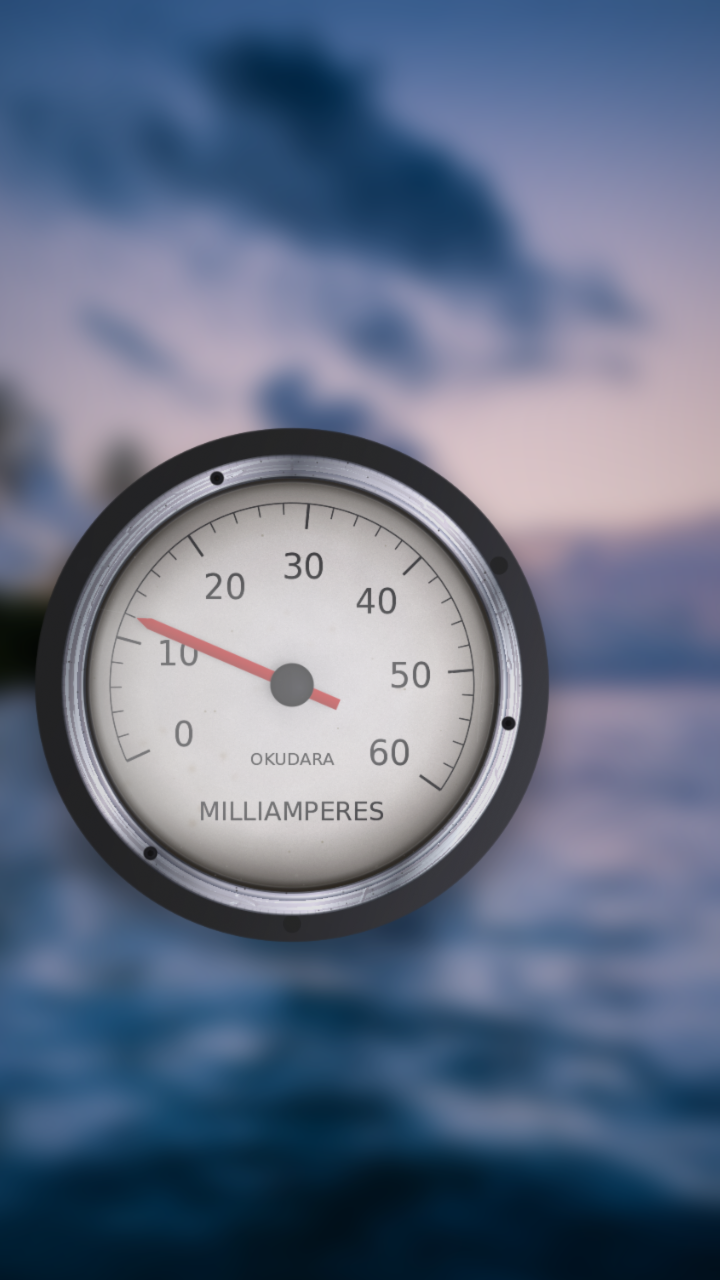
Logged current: 12 mA
